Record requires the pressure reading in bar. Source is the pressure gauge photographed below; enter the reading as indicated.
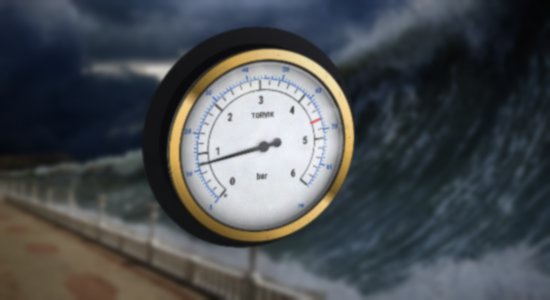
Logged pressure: 0.8 bar
